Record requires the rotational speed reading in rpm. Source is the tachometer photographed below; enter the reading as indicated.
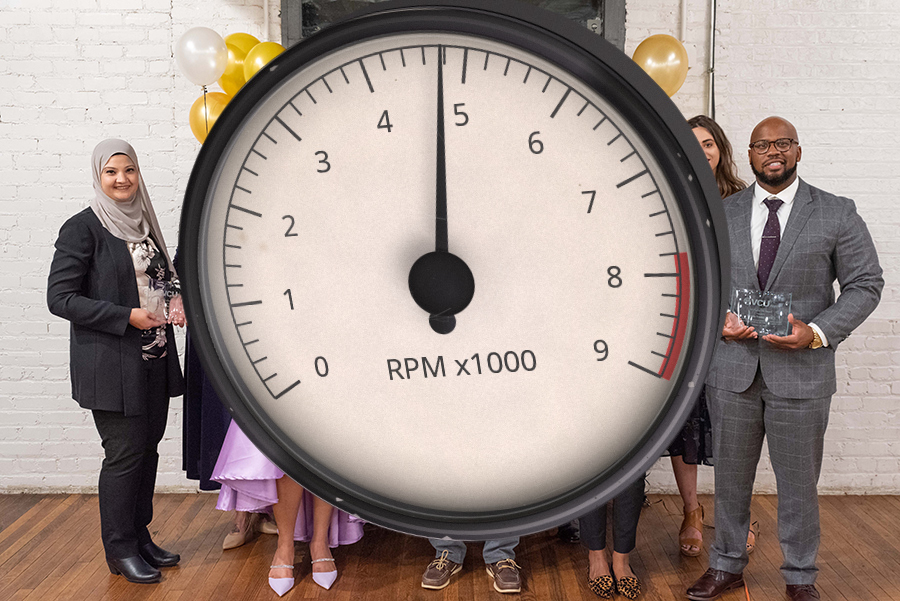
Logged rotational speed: 4800 rpm
